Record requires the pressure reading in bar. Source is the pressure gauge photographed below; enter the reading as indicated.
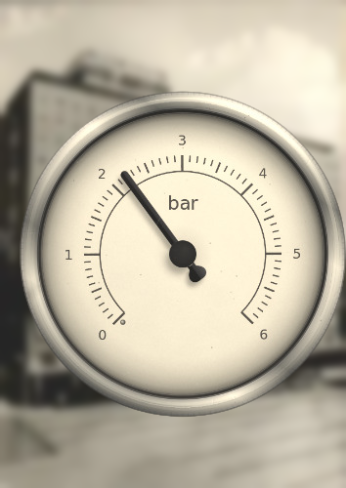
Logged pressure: 2.2 bar
